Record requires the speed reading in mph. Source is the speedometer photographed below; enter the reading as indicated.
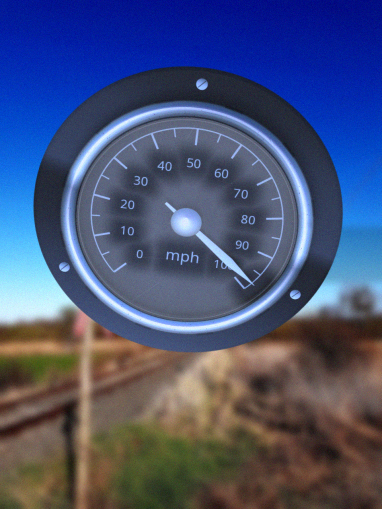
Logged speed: 97.5 mph
